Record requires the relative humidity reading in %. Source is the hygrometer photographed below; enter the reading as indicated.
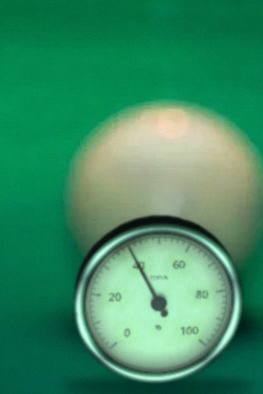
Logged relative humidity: 40 %
